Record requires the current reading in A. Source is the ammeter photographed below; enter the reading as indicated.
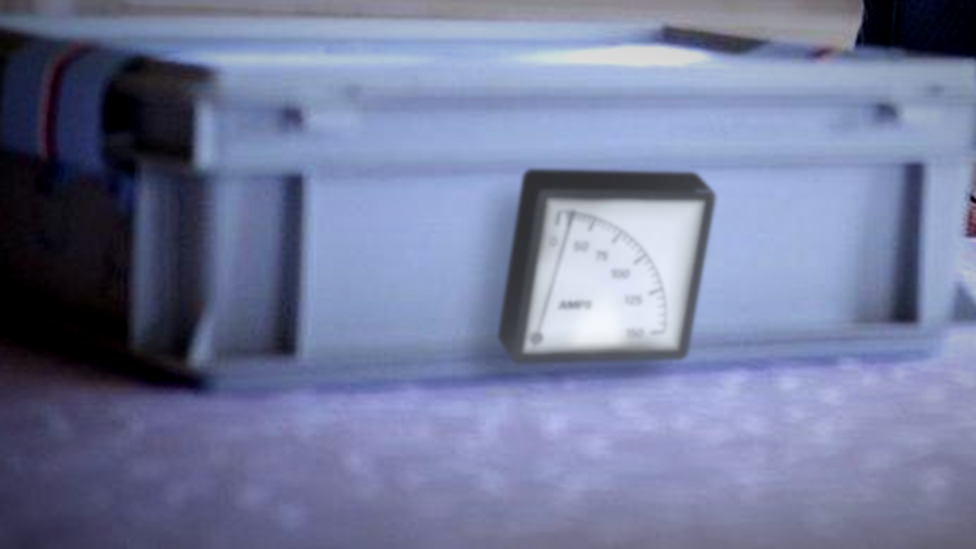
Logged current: 25 A
